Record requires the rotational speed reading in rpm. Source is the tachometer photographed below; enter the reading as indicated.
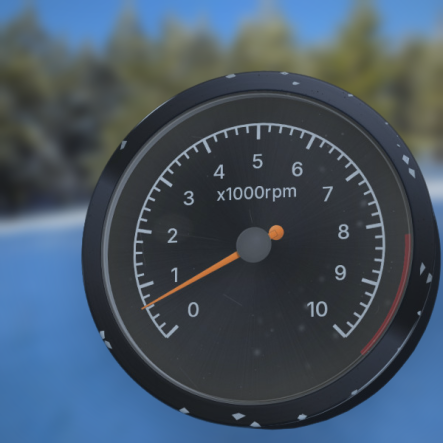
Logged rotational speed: 600 rpm
